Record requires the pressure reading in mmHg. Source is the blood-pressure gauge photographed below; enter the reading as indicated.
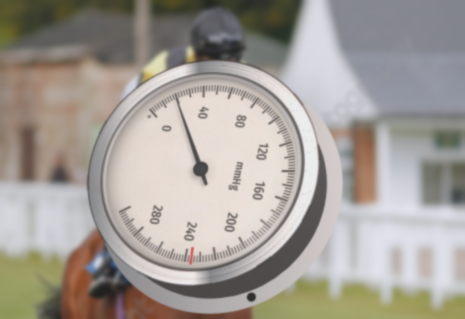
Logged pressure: 20 mmHg
